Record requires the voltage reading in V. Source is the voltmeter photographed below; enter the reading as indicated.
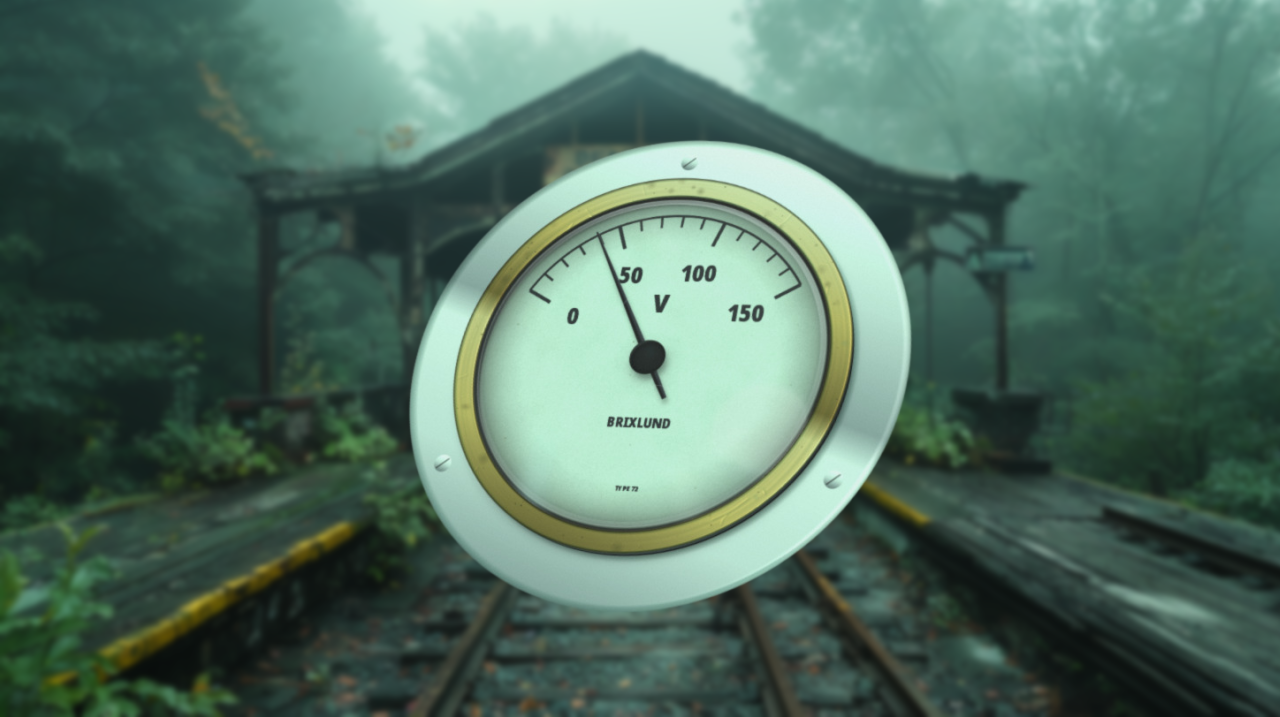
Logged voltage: 40 V
